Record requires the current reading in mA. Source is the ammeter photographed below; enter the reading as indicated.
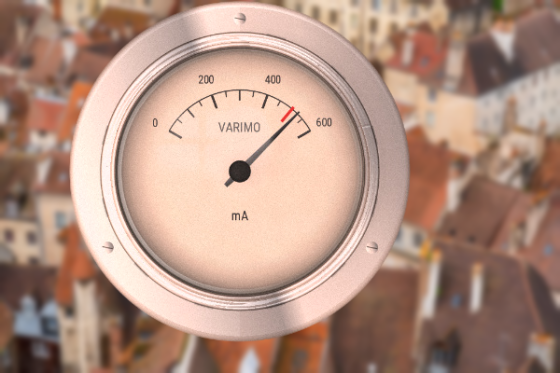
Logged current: 525 mA
